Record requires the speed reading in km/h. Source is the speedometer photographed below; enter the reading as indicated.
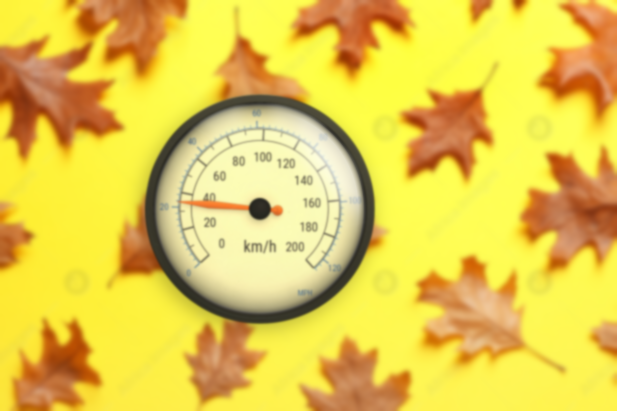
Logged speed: 35 km/h
